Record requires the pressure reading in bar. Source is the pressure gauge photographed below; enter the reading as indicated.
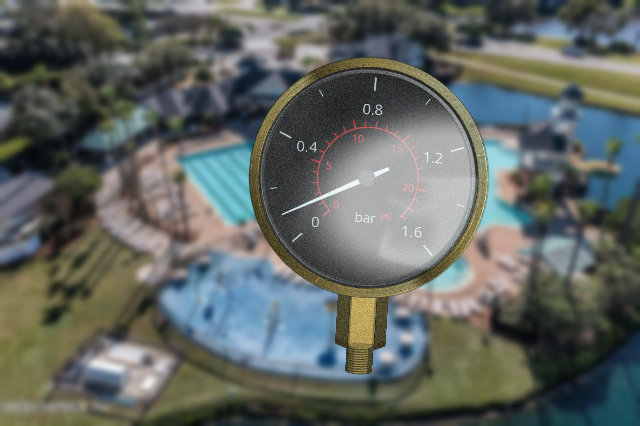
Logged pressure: 0.1 bar
